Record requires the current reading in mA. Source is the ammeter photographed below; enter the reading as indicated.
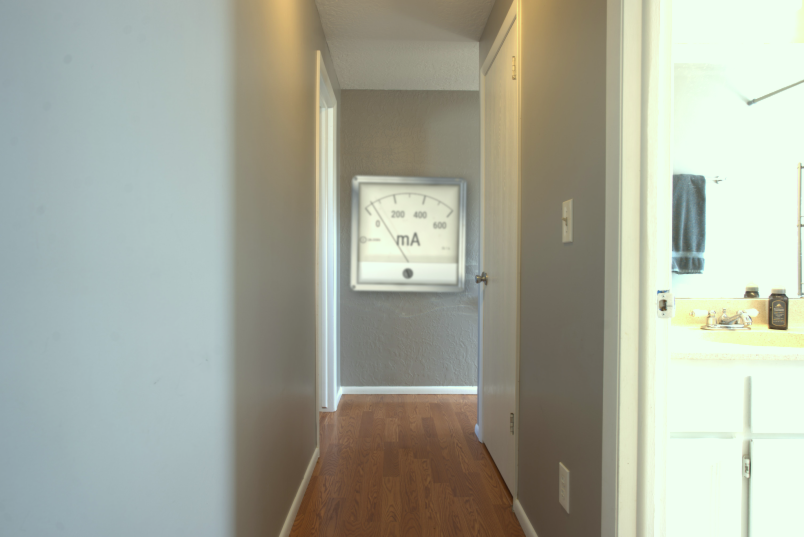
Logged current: 50 mA
